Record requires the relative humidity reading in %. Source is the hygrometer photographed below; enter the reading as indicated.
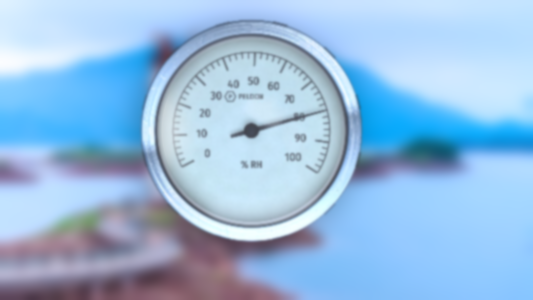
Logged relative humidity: 80 %
